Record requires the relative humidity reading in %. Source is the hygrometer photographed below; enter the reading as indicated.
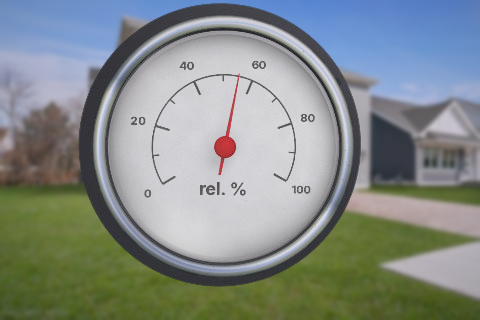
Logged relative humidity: 55 %
